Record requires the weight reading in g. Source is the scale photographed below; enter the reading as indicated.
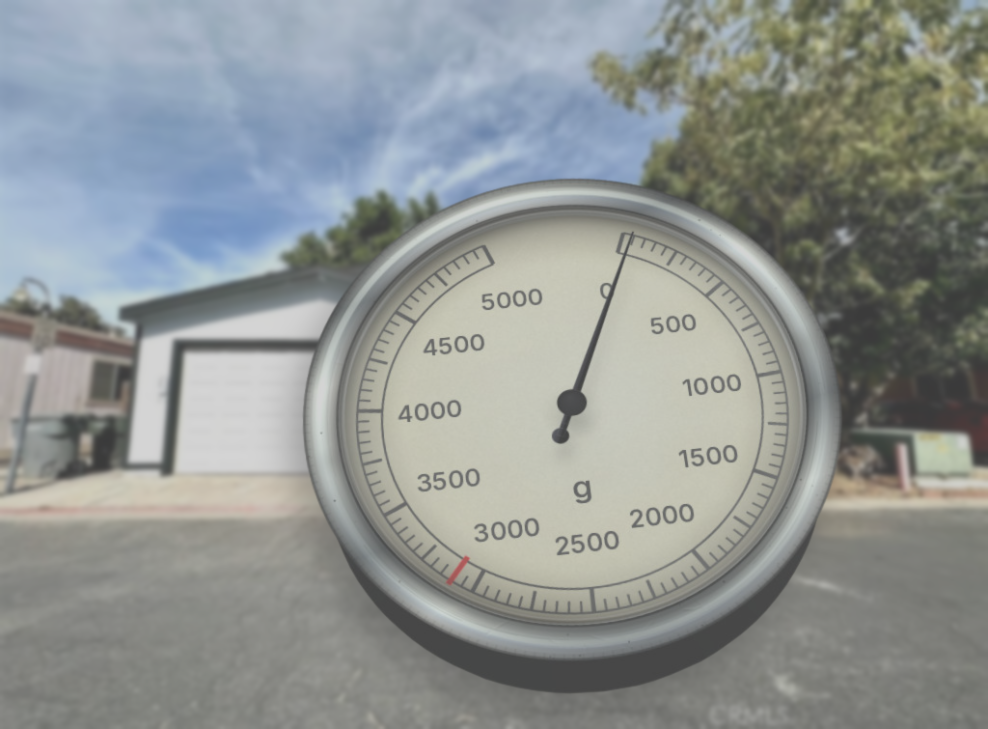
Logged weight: 50 g
